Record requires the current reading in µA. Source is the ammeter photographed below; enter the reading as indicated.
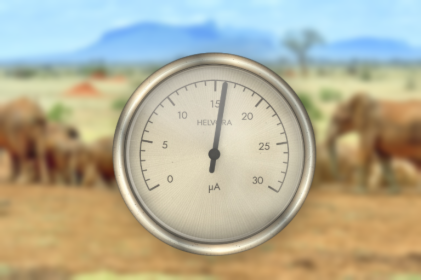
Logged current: 16 µA
